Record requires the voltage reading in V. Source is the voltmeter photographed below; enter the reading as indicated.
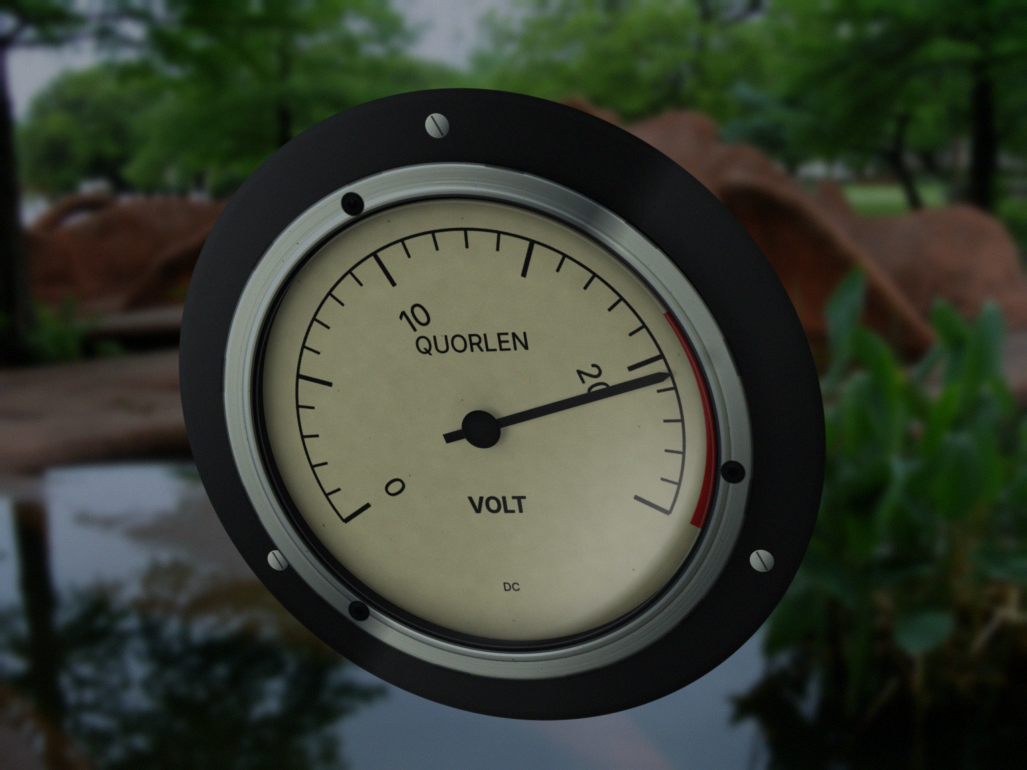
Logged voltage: 20.5 V
